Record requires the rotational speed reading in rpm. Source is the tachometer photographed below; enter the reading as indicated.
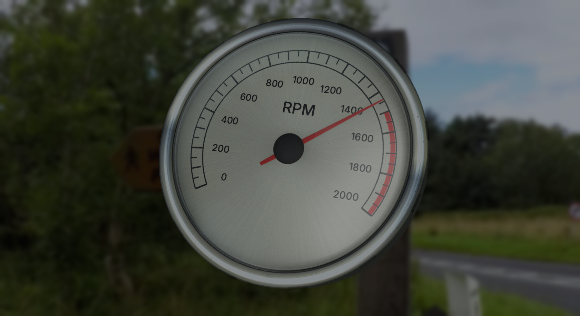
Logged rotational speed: 1450 rpm
